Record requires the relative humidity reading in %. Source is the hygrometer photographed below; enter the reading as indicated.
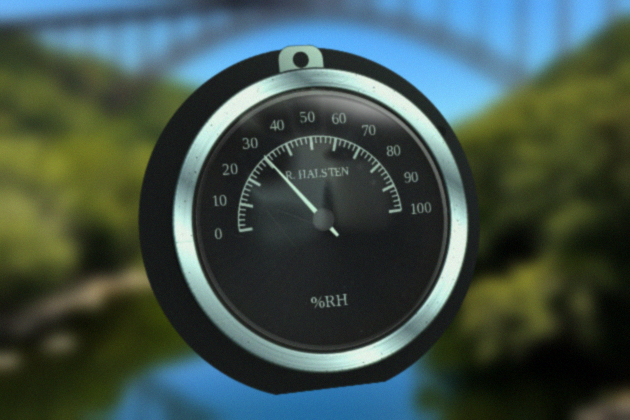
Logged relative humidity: 30 %
